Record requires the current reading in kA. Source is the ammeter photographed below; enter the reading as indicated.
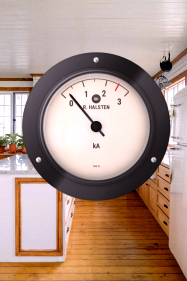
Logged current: 0.25 kA
